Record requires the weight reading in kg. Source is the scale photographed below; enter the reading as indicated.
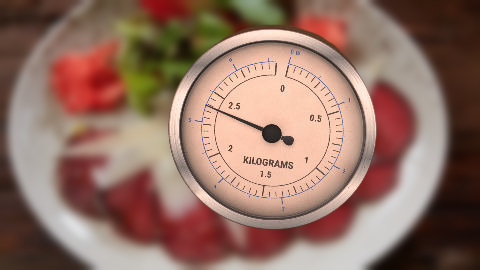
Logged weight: 2.4 kg
